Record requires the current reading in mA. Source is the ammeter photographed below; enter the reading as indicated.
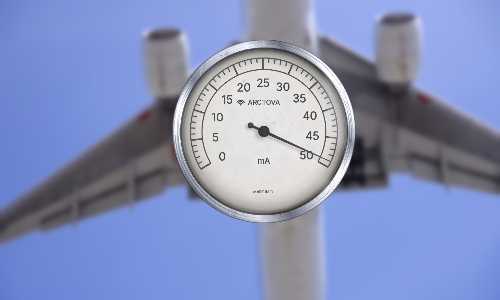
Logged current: 49 mA
